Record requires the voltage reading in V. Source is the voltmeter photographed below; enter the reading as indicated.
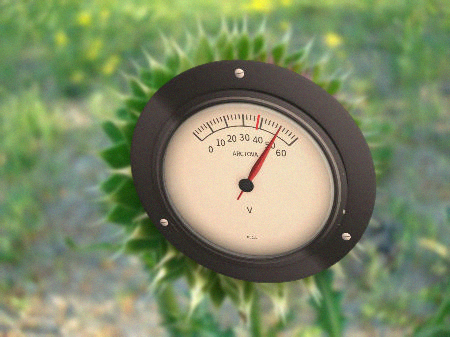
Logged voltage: 50 V
